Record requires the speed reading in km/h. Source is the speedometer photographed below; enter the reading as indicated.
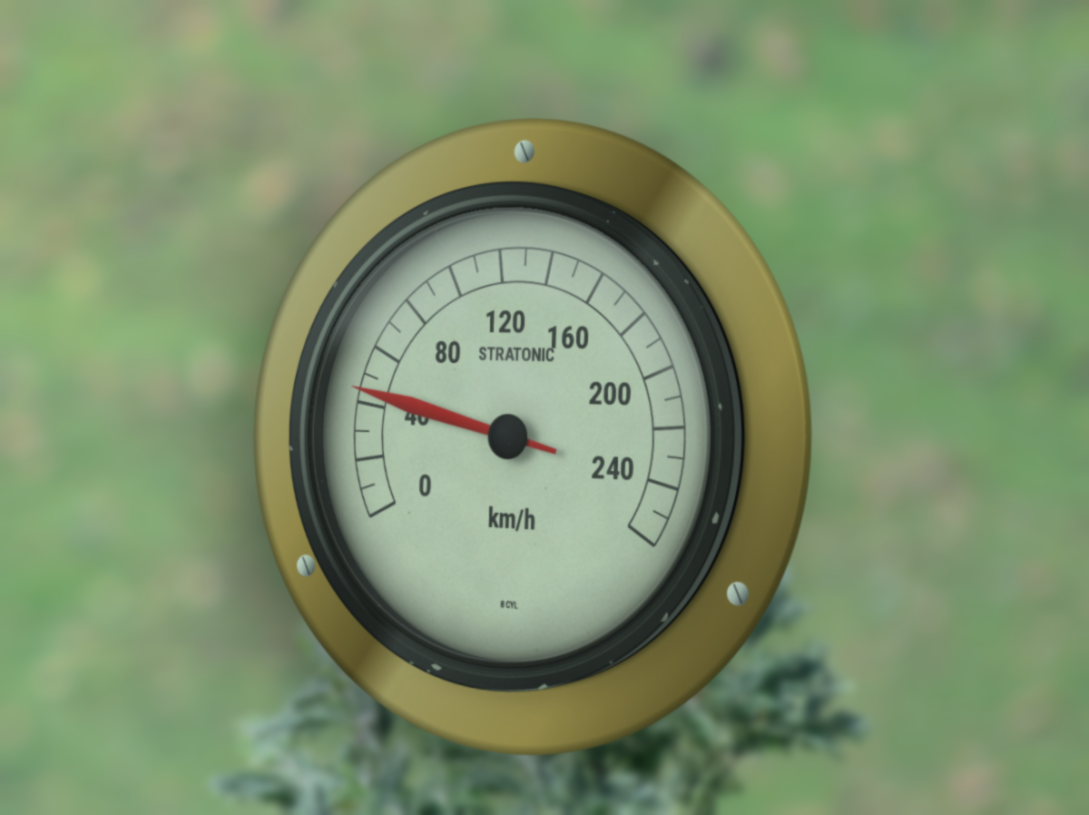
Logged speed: 45 km/h
